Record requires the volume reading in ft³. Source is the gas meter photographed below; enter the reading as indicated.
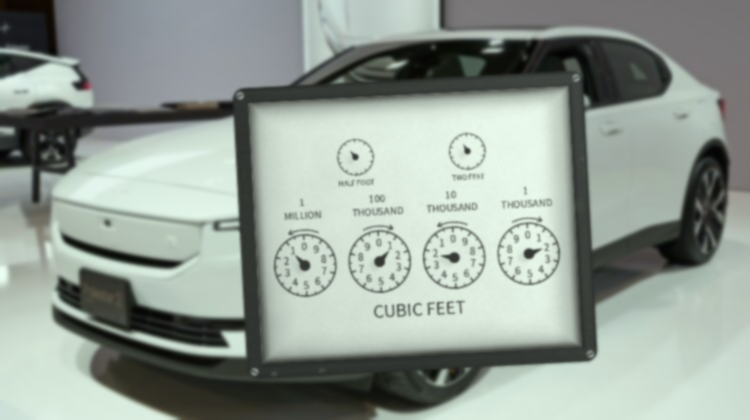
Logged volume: 112200 ft³
